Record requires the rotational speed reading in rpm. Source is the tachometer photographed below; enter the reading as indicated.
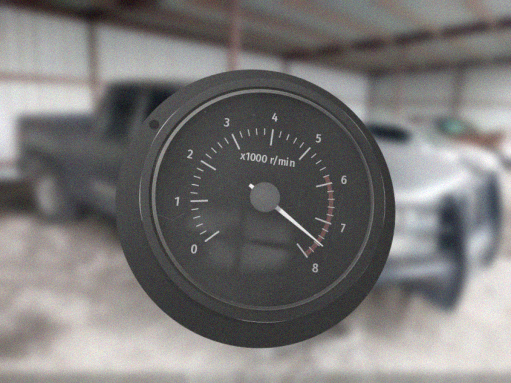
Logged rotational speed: 7600 rpm
